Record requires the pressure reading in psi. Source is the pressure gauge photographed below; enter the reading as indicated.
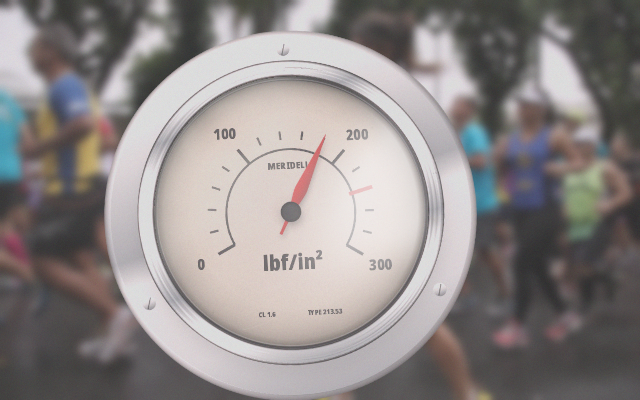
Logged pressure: 180 psi
